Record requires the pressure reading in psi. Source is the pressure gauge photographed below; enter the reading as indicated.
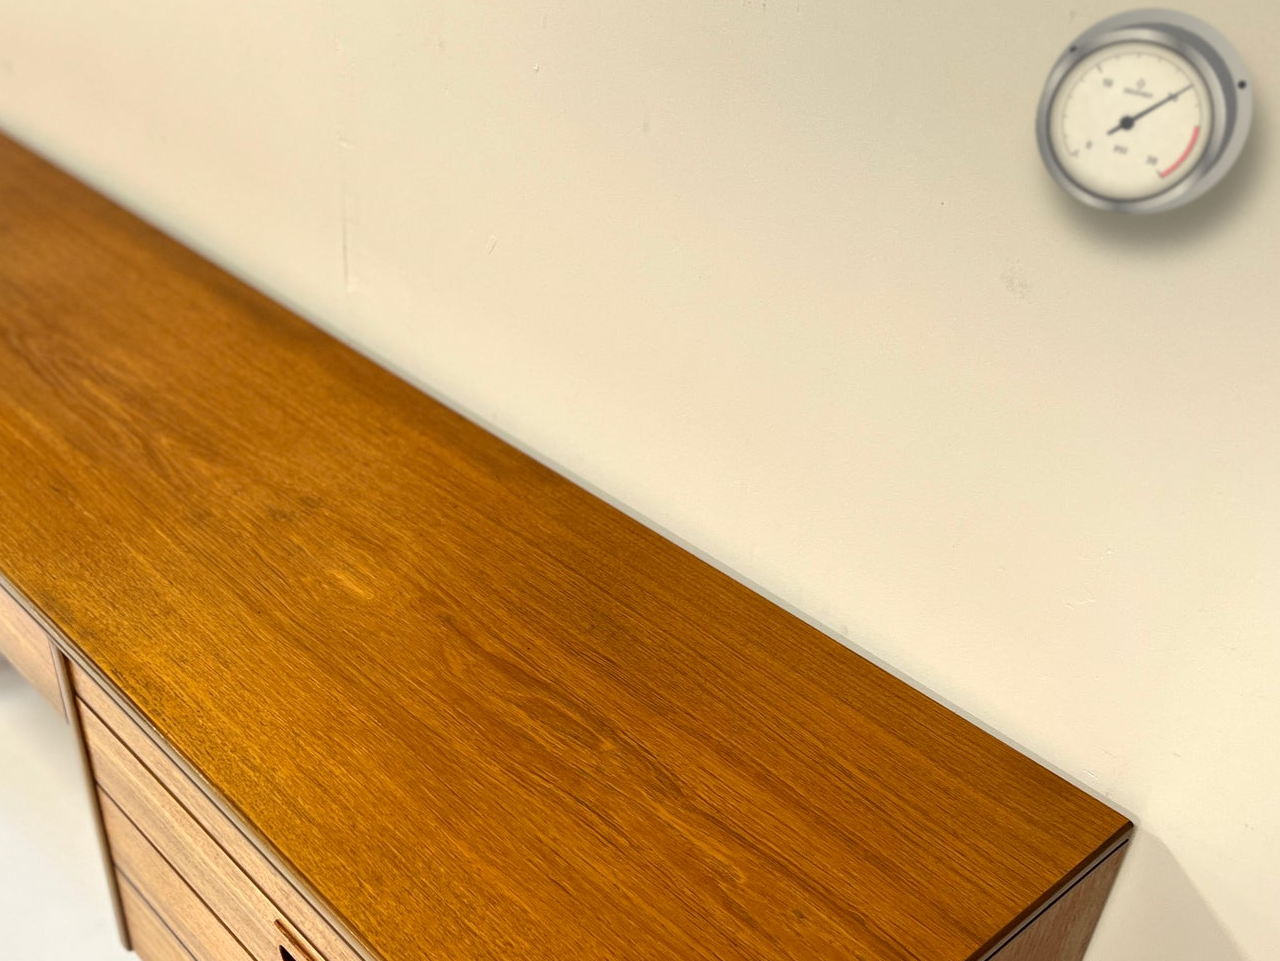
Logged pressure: 20 psi
